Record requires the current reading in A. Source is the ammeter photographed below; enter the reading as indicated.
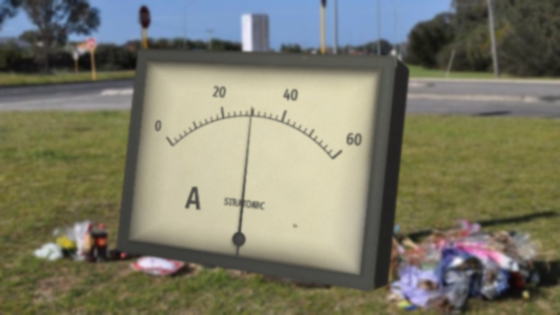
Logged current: 30 A
